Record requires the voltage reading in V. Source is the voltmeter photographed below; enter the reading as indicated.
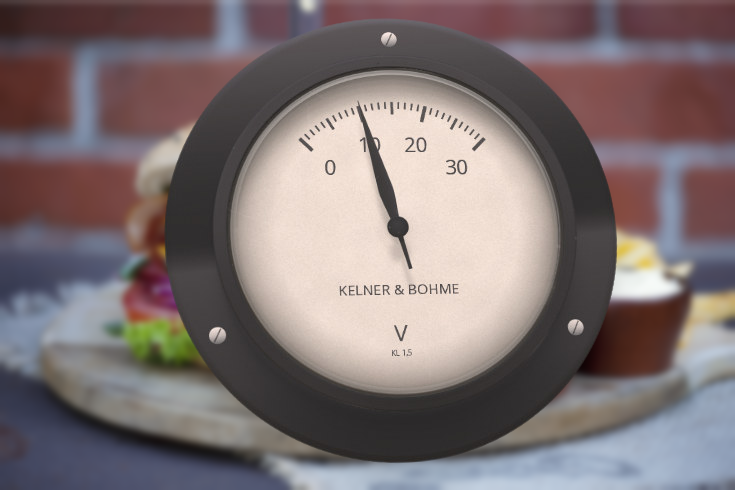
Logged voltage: 10 V
